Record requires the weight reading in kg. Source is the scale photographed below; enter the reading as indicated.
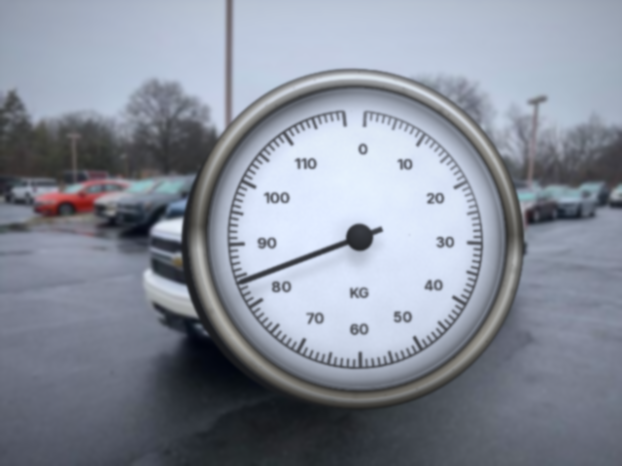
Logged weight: 84 kg
